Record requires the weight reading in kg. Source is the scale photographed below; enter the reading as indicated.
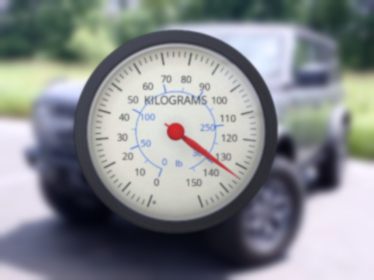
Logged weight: 134 kg
